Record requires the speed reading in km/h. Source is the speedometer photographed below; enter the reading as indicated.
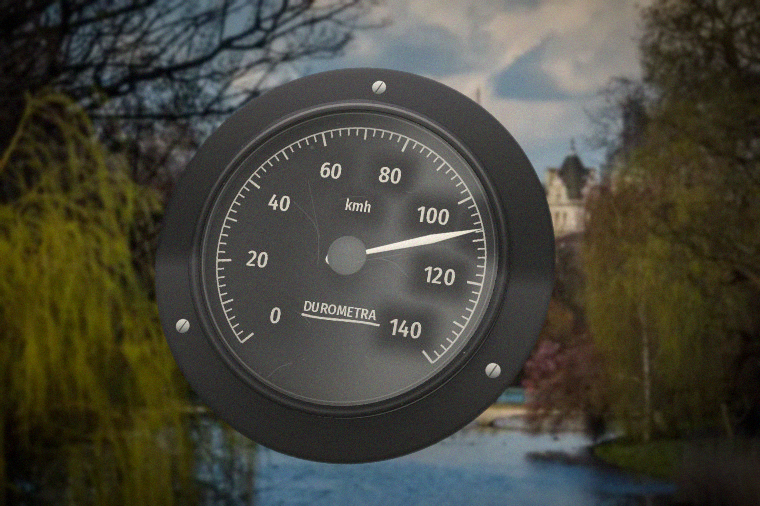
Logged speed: 108 km/h
